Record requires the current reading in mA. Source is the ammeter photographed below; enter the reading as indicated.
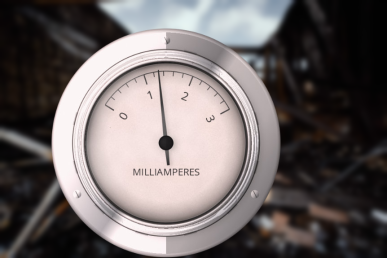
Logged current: 1.3 mA
